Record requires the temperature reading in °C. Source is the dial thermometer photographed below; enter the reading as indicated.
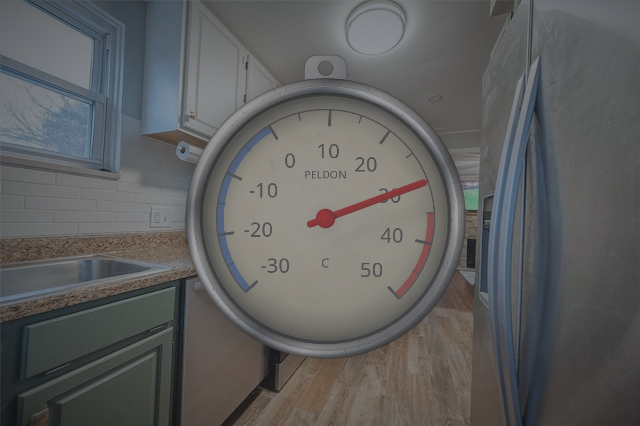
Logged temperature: 30 °C
